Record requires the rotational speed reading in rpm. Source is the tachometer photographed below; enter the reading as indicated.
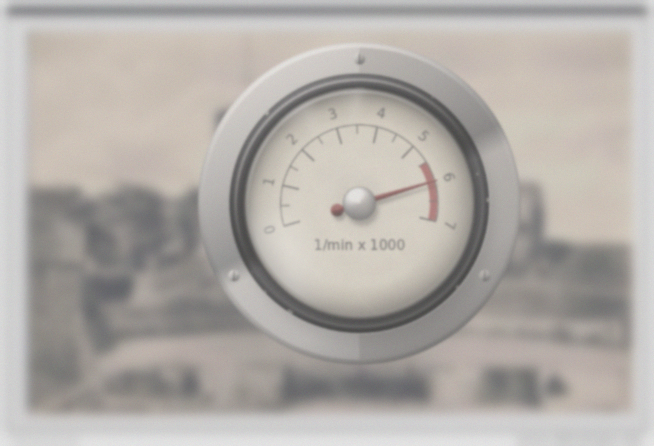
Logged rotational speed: 6000 rpm
